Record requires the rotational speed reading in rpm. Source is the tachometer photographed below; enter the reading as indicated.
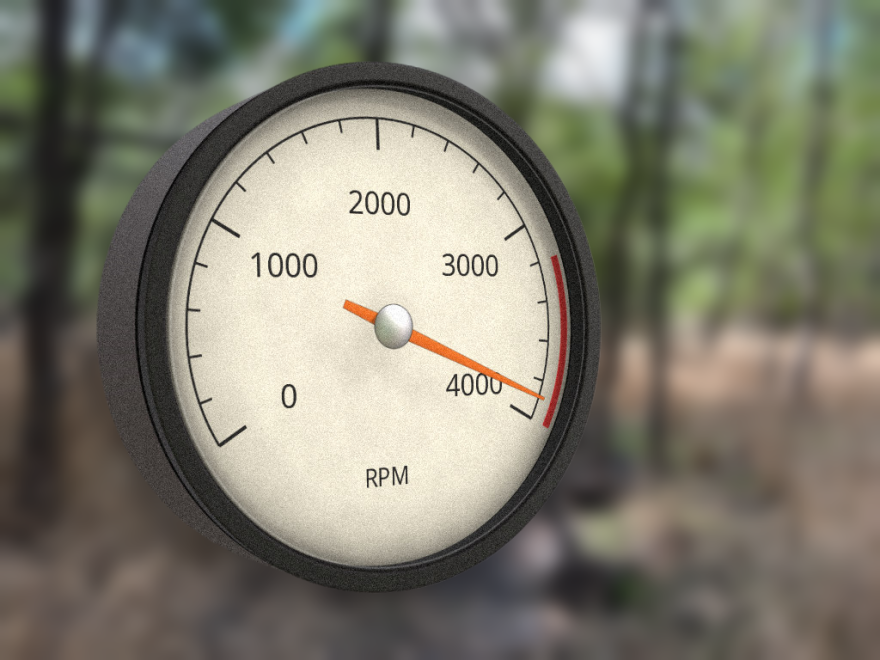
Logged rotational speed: 3900 rpm
